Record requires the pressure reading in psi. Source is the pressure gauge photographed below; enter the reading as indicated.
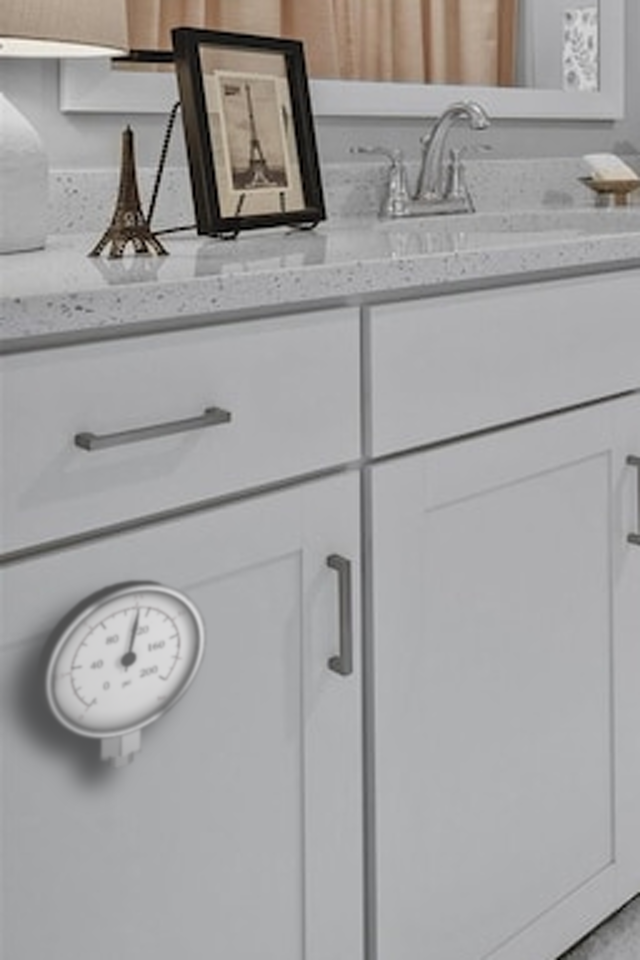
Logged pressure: 110 psi
